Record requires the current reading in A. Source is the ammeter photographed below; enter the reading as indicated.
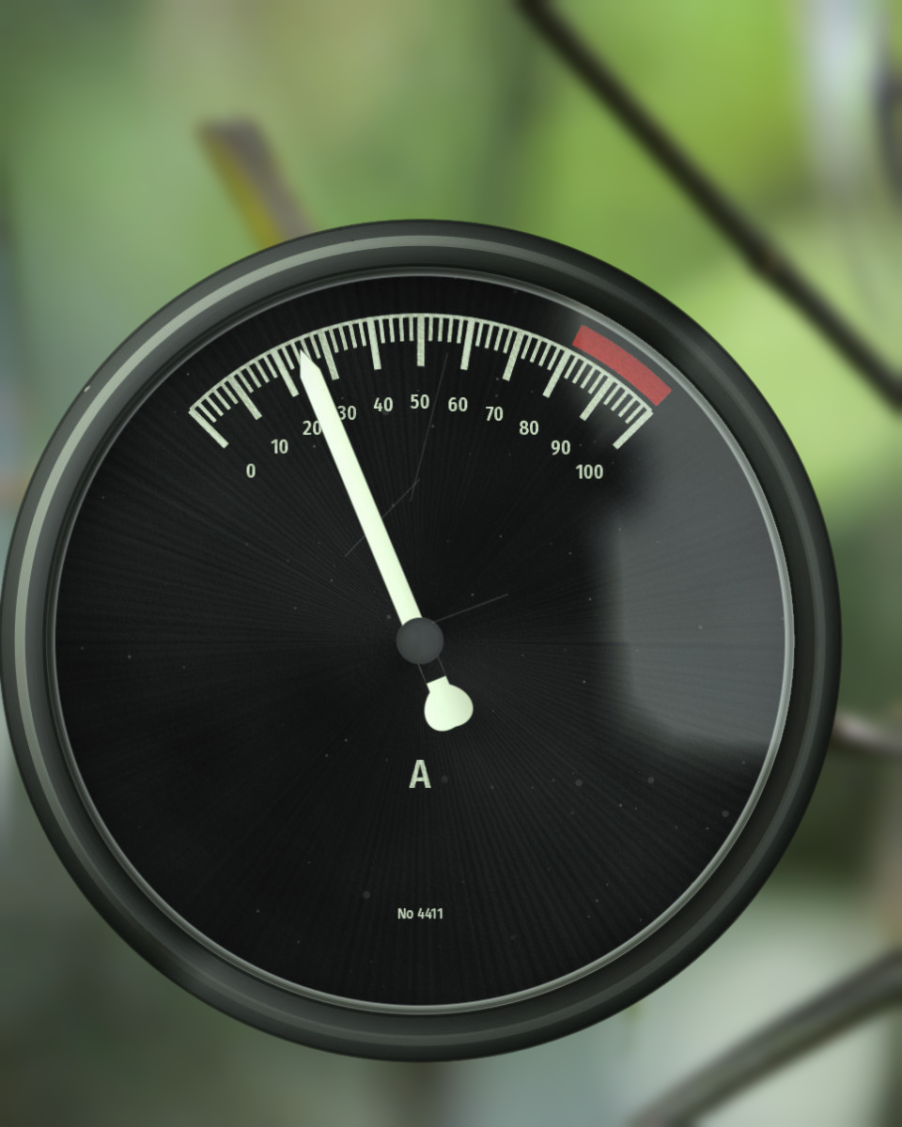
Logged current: 25 A
